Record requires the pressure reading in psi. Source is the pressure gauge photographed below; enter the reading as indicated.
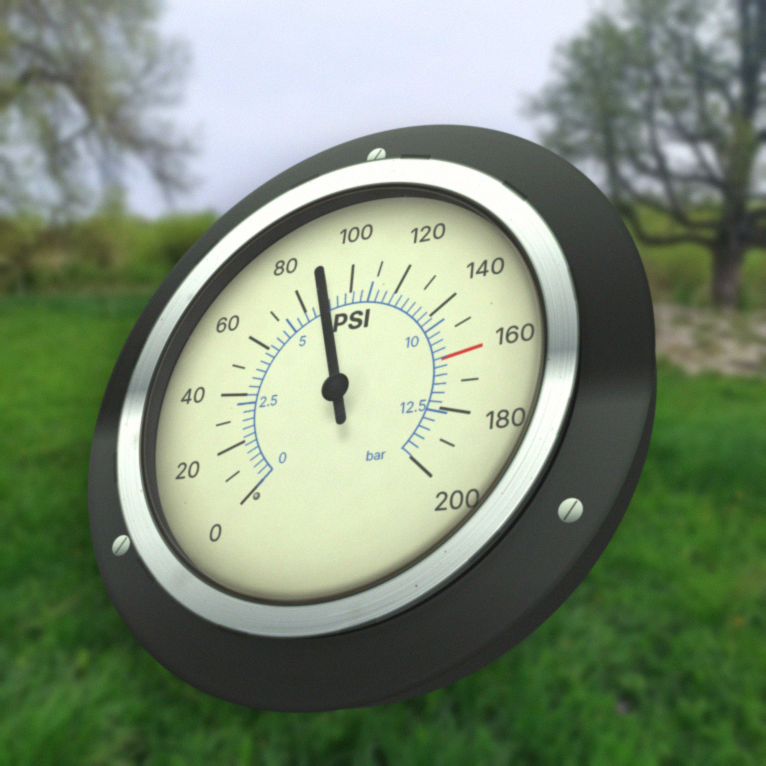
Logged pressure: 90 psi
